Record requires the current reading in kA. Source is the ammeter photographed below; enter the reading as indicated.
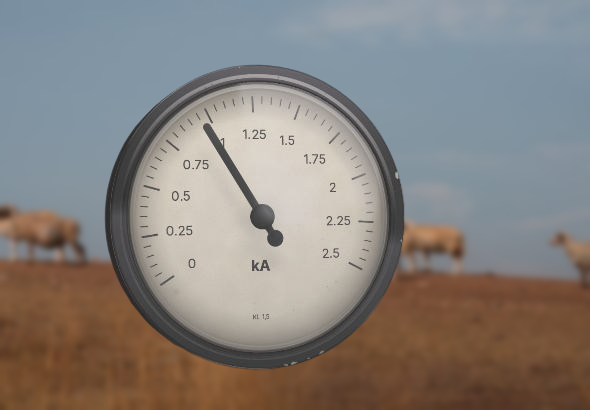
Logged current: 0.95 kA
